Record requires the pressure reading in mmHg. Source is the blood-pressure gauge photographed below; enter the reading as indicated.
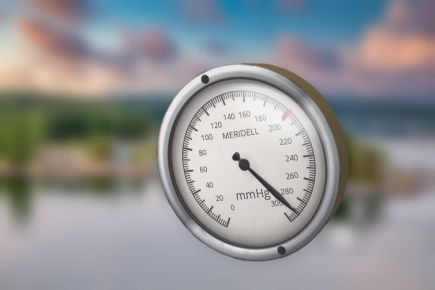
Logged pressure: 290 mmHg
